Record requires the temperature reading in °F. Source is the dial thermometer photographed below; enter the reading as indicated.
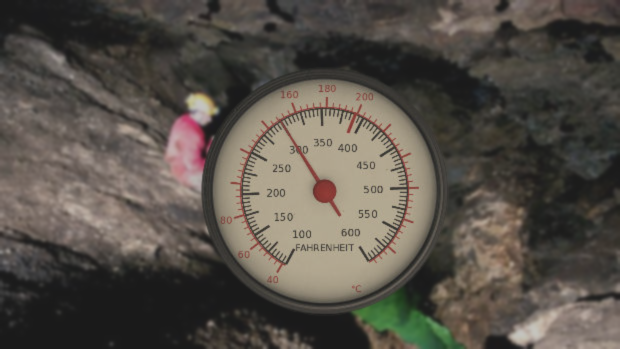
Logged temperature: 300 °F
